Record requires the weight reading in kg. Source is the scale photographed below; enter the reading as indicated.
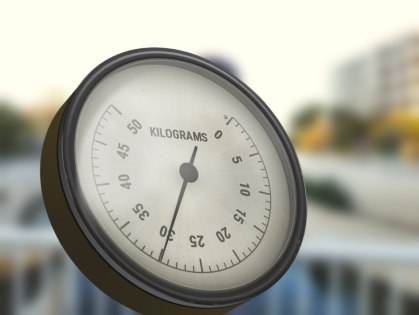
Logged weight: 30 kg
